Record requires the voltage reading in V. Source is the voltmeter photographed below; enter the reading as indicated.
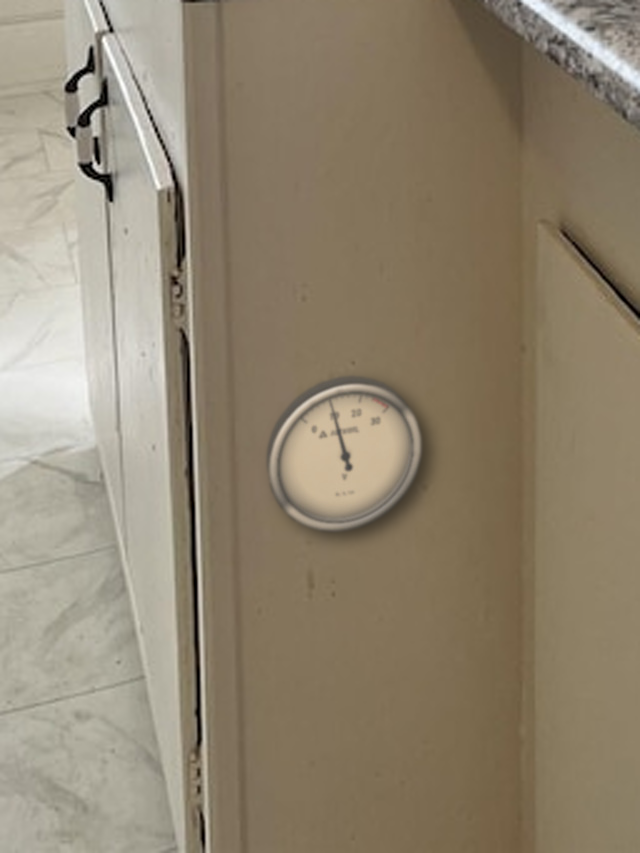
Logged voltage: 10 V
